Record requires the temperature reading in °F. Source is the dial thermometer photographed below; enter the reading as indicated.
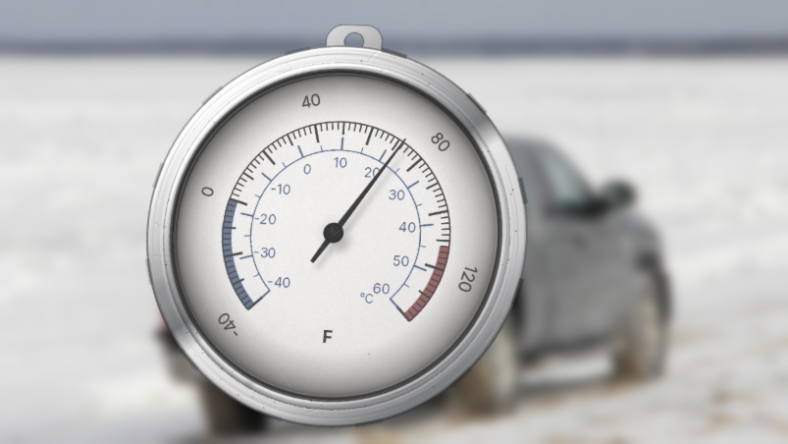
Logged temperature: 72 °F
